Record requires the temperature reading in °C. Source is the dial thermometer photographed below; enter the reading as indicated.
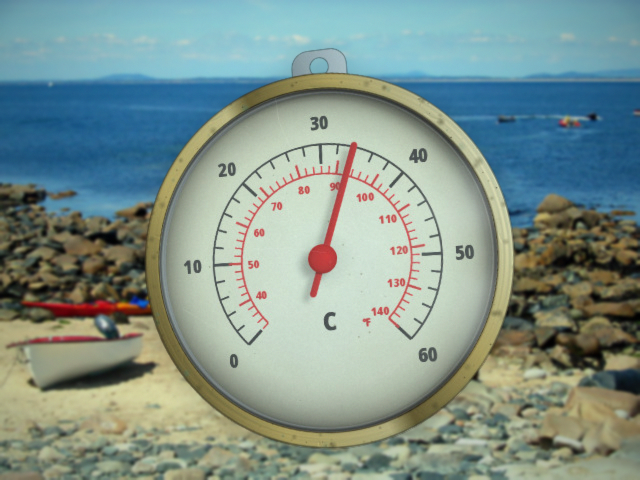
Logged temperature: 34 °C
